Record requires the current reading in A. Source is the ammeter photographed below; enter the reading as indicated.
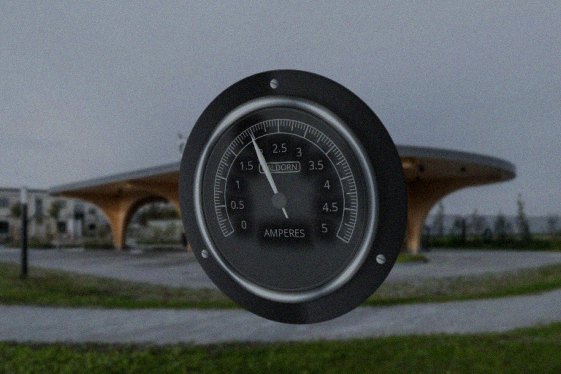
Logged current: 2 A
